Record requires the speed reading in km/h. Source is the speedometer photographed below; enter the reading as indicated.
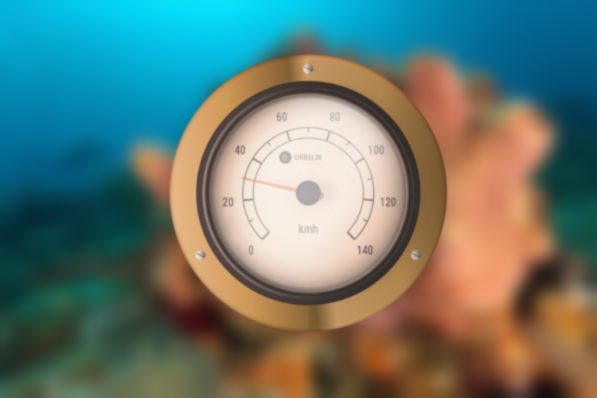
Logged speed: 30 km/h
